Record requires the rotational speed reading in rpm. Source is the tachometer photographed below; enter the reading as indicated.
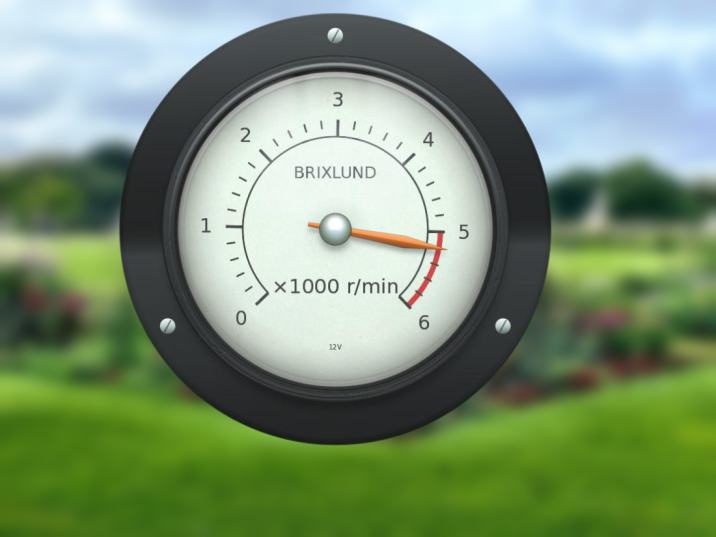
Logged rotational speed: 5200 rpm
